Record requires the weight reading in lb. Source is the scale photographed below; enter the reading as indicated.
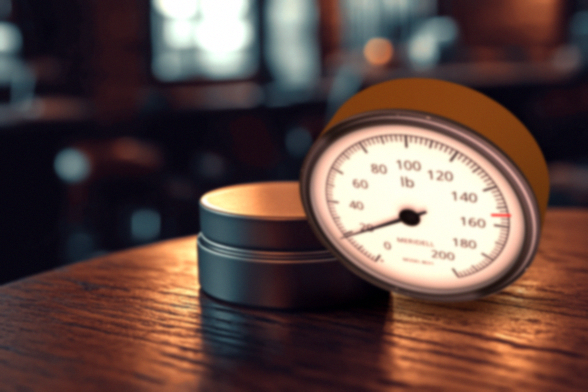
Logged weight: 20 lb
